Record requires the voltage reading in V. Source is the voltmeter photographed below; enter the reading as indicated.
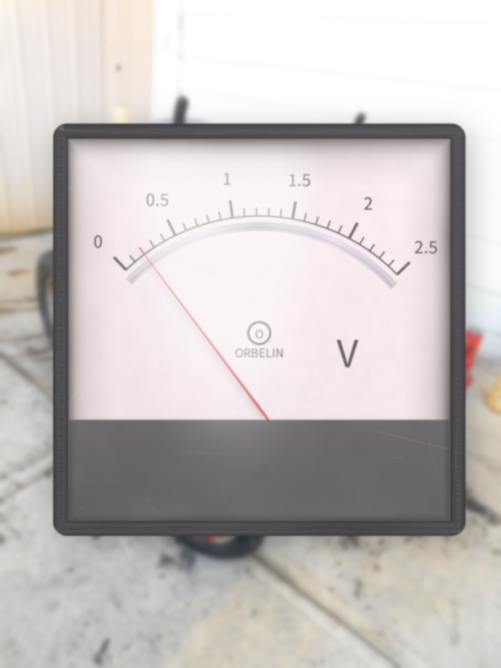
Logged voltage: 0.2 V
